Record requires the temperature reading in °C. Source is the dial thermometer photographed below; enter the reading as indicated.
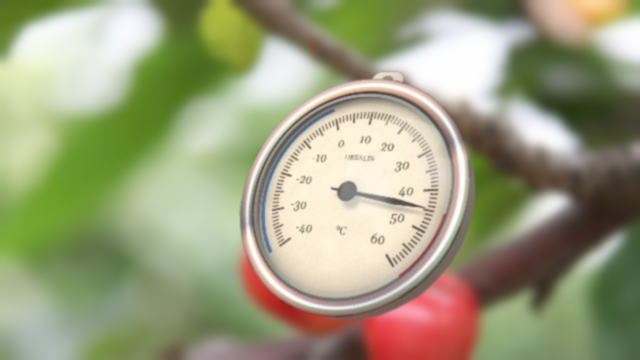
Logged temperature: 45 °C
